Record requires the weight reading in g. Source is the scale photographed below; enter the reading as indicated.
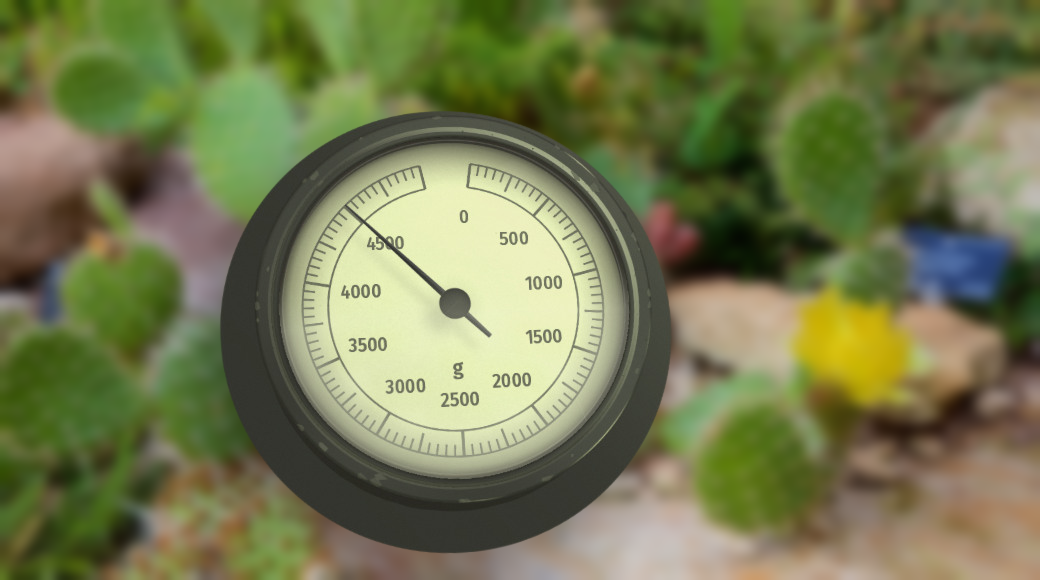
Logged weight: 4500 g
